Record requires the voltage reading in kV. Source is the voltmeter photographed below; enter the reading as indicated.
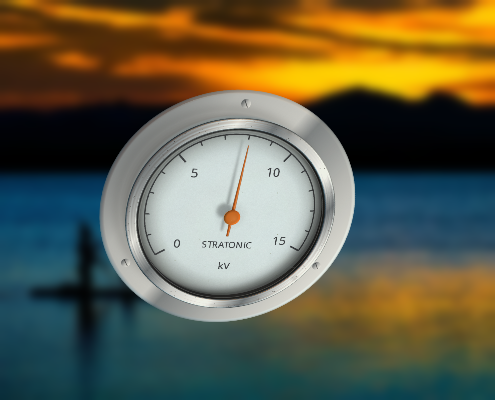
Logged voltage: 8 kV
